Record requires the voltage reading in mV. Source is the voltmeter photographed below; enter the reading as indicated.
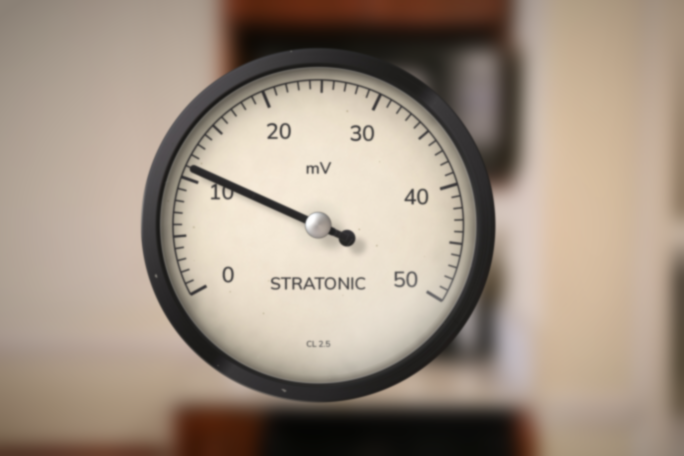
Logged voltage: 11 mV
